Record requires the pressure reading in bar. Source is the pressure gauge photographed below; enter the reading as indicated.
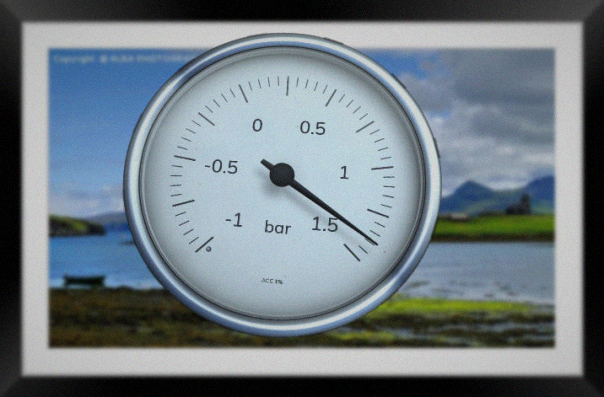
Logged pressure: 1.4 bar
